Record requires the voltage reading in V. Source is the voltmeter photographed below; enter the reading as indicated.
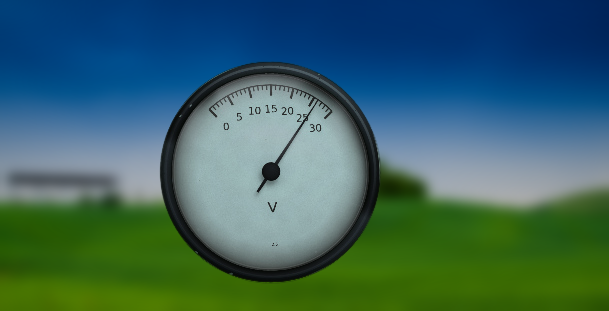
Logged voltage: 26 V
